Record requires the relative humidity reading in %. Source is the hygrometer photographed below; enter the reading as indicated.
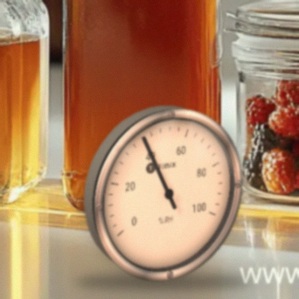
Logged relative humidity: 40 %
